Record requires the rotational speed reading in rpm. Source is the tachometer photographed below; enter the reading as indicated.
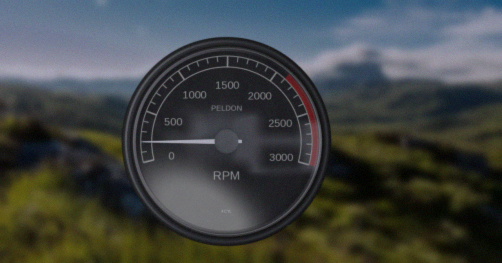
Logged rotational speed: 200 rpm
